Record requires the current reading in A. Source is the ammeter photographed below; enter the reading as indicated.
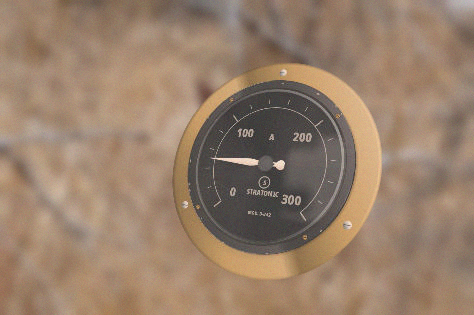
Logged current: 50 A
